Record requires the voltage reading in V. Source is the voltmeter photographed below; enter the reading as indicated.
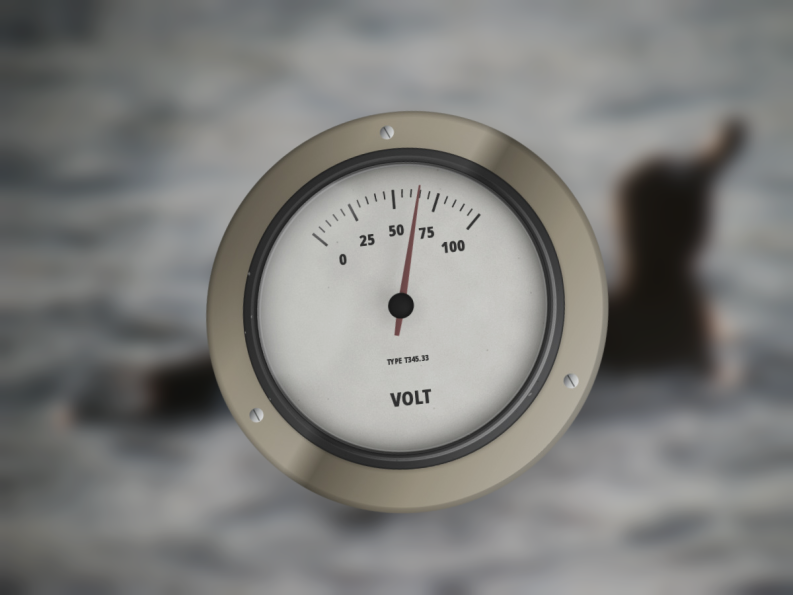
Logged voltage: 65 V
